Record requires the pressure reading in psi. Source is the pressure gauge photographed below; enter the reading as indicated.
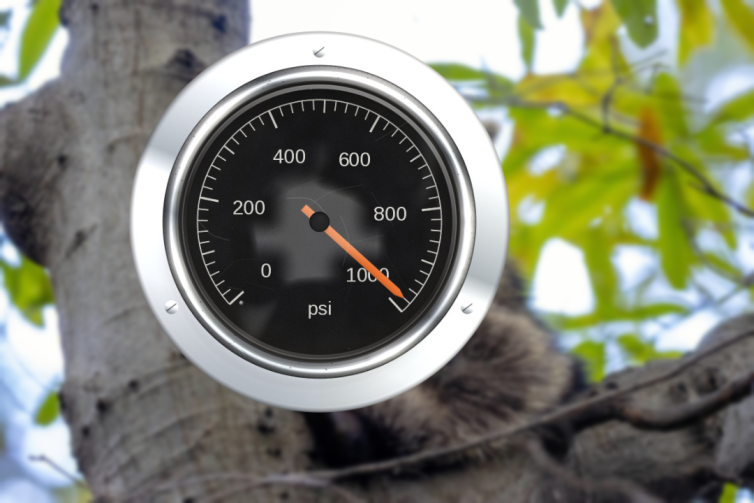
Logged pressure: 980 psi
